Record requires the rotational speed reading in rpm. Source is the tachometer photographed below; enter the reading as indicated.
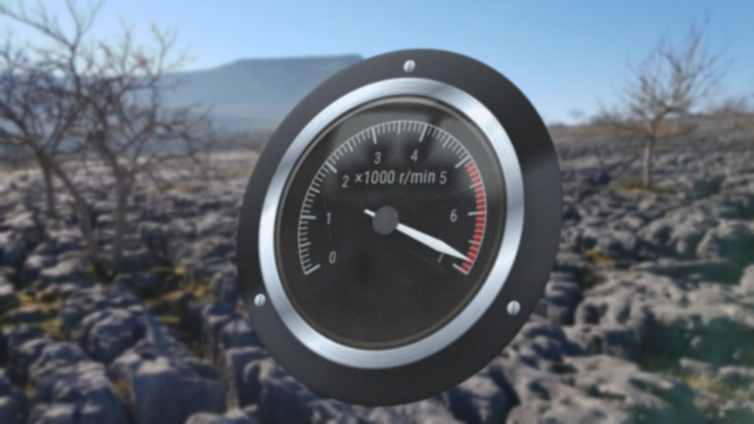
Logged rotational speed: 6800 rpm
